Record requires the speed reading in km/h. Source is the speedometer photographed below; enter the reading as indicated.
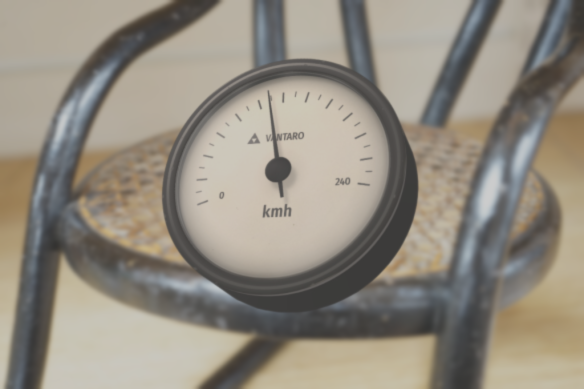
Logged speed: 110 km/h
